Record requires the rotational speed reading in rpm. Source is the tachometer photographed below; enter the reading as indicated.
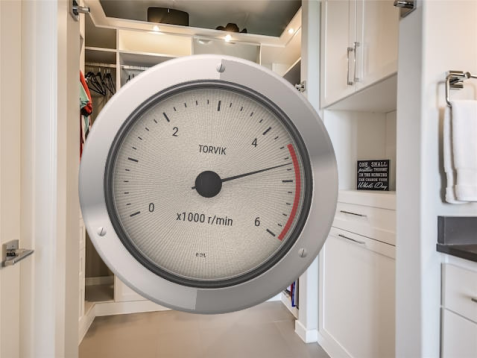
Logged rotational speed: 4700 rpm
